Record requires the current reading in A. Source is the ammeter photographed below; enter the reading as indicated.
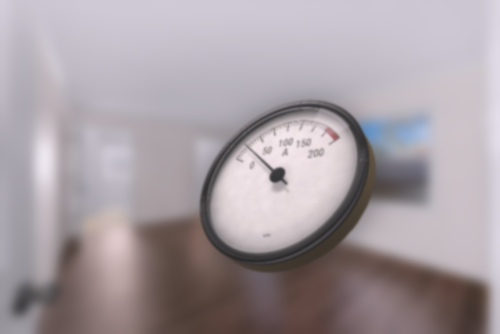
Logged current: 25 A
